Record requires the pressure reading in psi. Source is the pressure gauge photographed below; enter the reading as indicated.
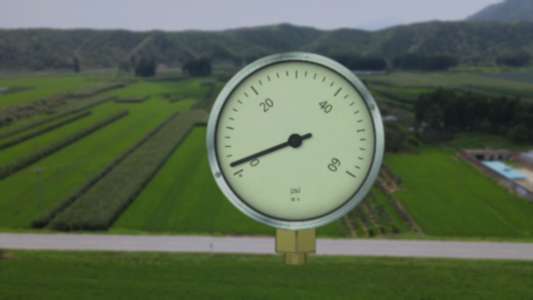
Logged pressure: 2 psi
